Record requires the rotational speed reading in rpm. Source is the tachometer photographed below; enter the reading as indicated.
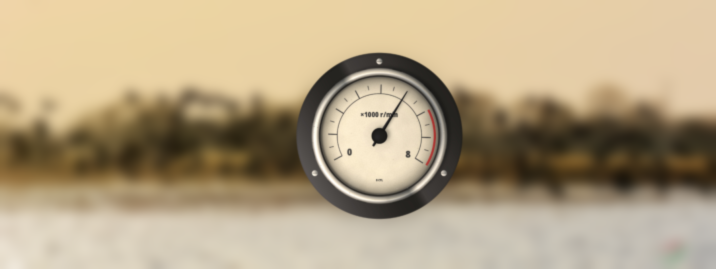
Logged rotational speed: 5000 rpm
